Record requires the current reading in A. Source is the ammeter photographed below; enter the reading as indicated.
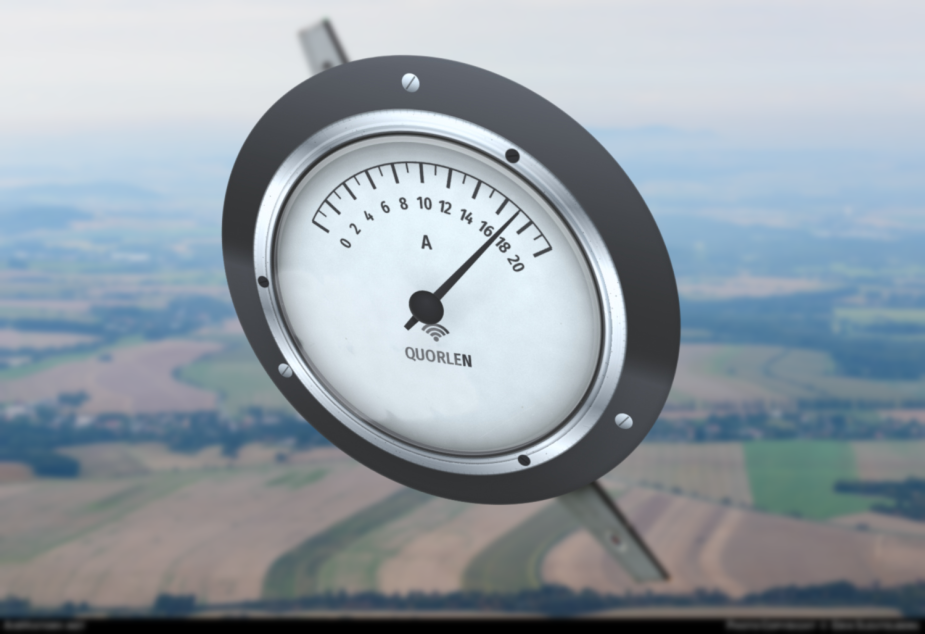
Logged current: 17 A
